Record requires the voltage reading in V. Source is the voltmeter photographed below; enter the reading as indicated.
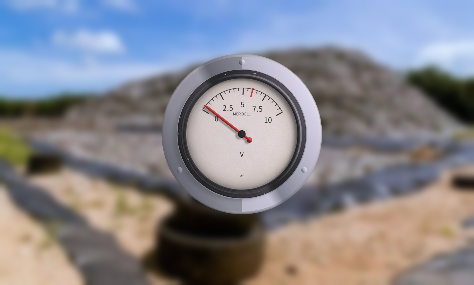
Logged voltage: 0.5 V
